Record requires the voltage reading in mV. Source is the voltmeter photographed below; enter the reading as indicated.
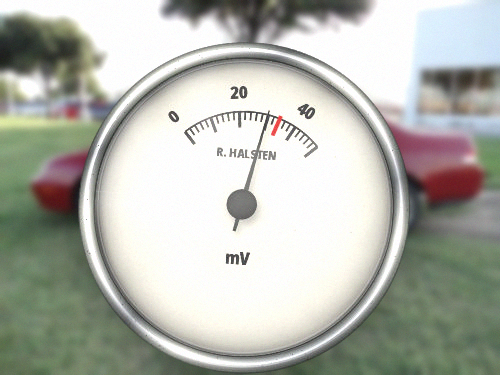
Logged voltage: 30 mV
